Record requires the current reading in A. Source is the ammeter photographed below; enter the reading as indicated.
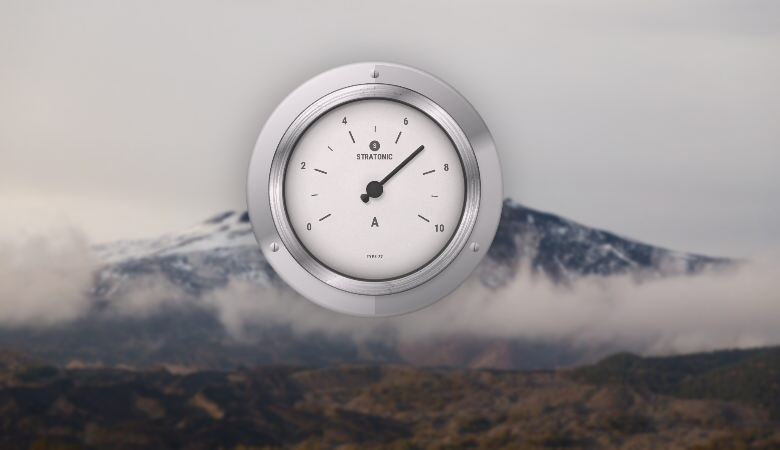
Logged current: 7 A
